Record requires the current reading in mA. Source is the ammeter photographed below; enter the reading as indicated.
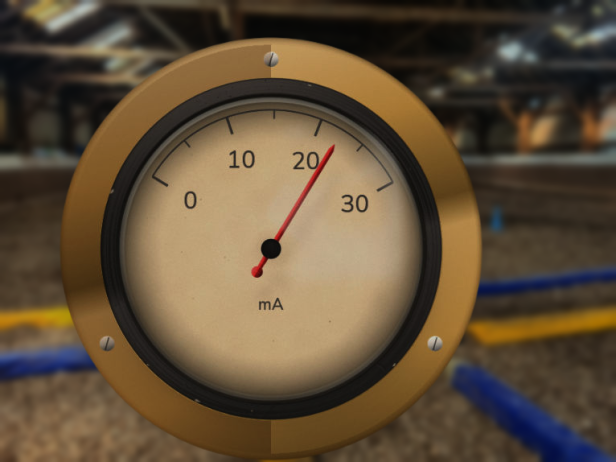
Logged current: 22.5 mA
